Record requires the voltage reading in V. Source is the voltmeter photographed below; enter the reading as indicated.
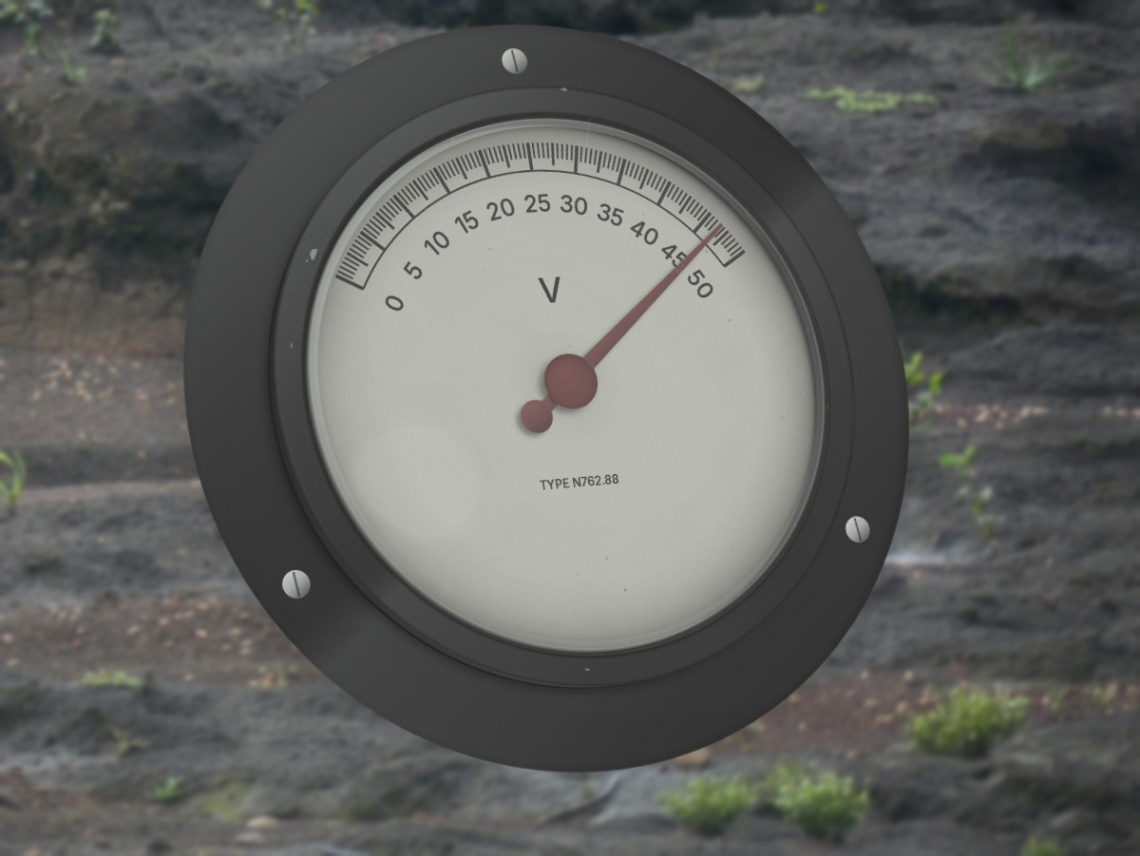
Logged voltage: 46.5 V
